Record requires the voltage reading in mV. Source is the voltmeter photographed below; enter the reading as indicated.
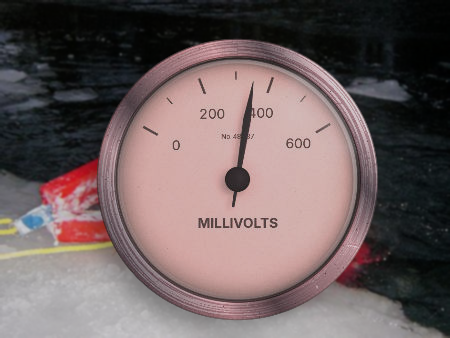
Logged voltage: 350 mV
